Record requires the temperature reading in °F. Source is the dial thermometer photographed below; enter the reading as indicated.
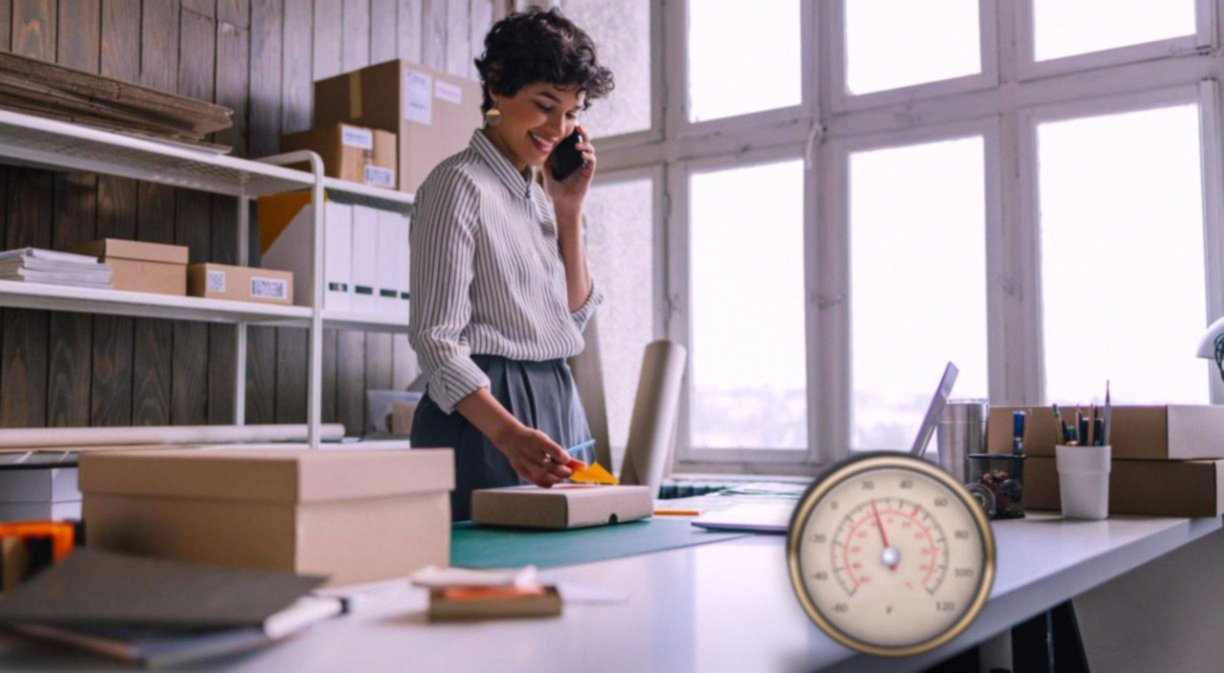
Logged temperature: 20 °F
